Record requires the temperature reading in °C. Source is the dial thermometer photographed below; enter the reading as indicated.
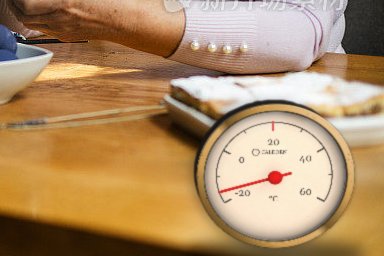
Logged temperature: -15 °C
